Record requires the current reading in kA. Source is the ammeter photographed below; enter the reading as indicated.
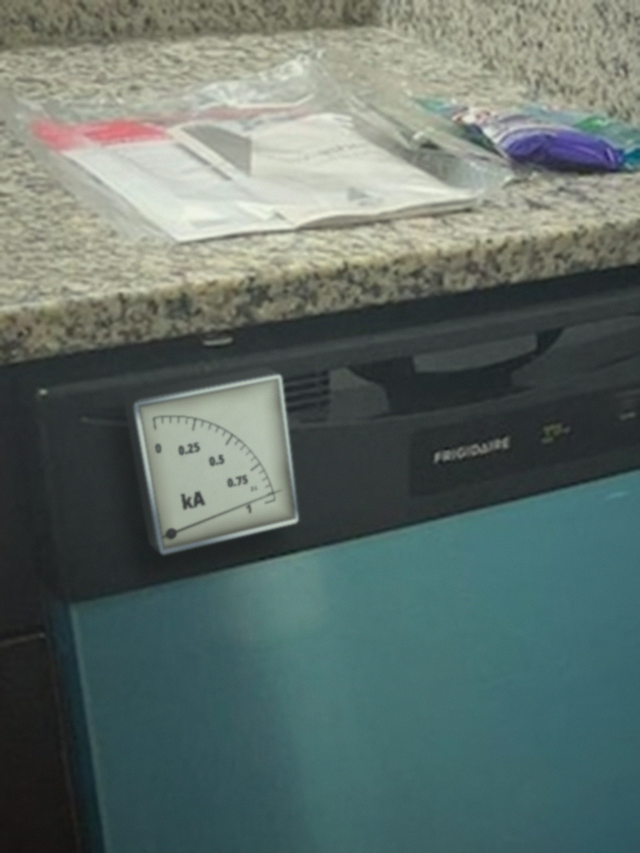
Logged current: 0.95 kA
